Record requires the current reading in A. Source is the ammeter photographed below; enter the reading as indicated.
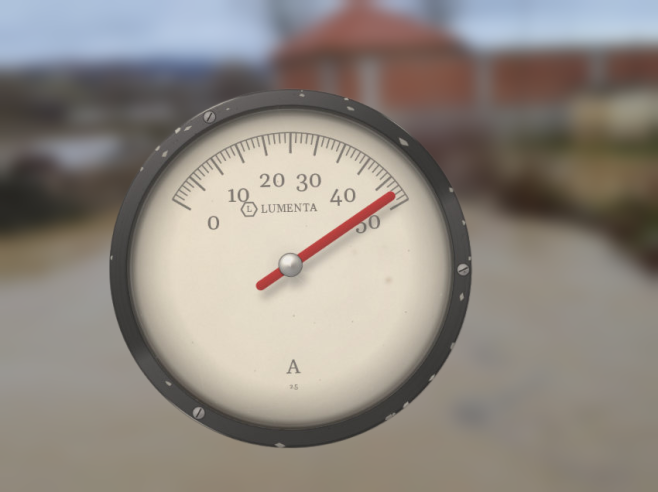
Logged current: 48 A
